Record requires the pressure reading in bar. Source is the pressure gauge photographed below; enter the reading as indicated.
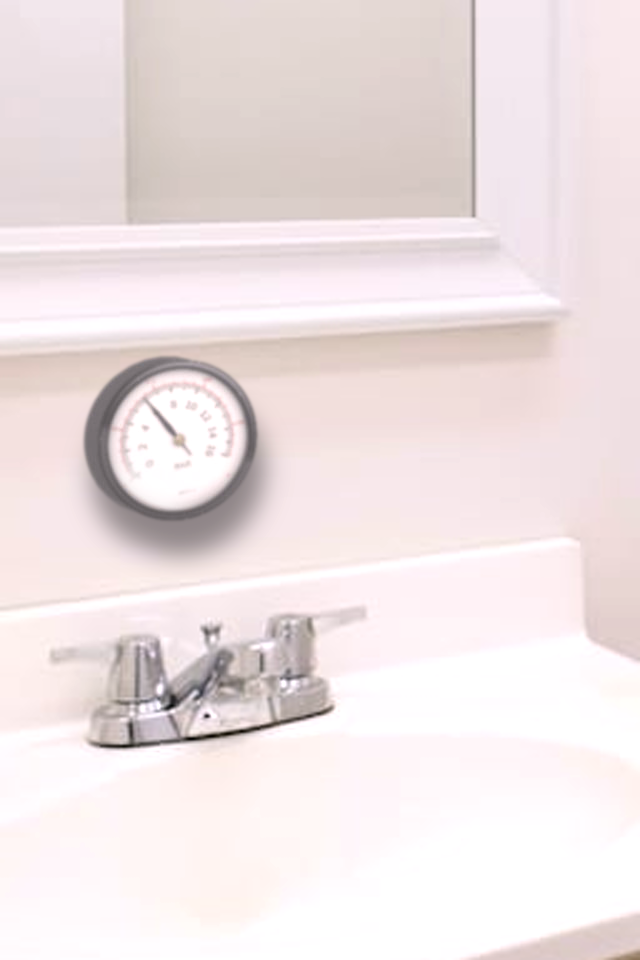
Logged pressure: 6 bar
